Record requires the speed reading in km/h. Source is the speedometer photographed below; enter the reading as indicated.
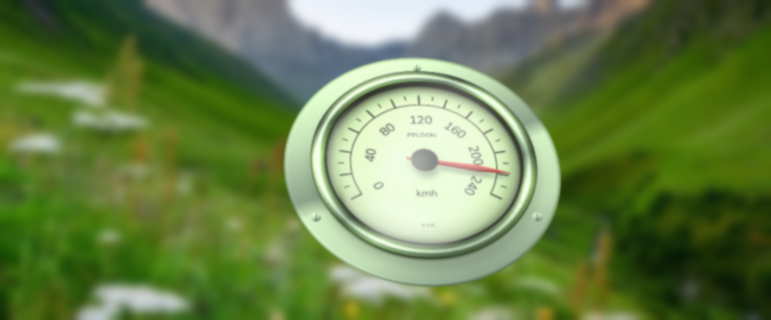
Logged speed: 220 km/h
